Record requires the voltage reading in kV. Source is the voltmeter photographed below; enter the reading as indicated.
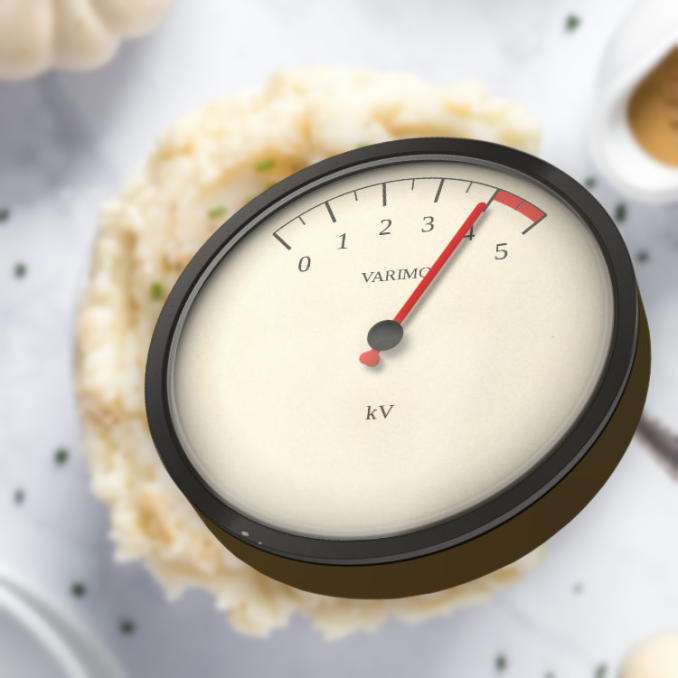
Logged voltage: 4 kV
